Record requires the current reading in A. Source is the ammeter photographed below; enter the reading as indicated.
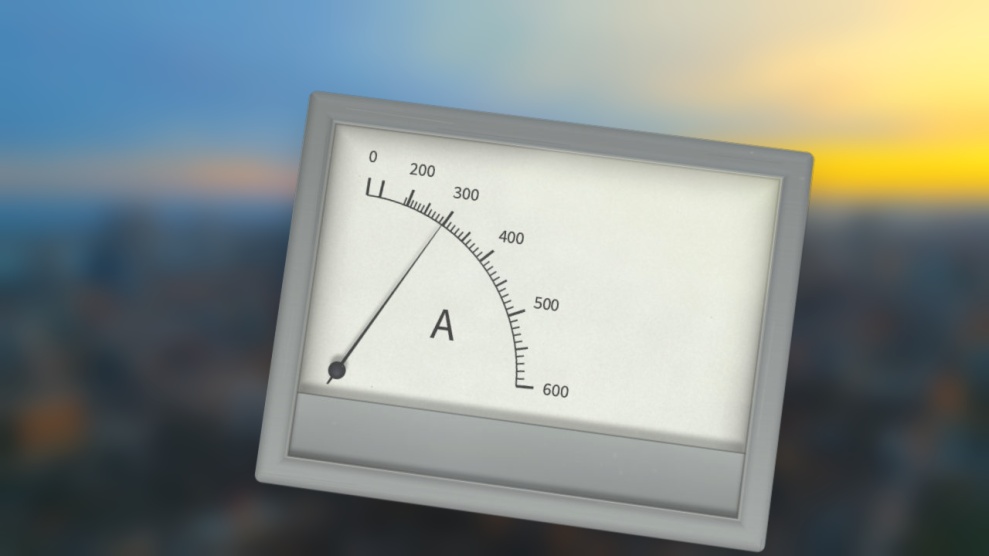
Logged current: 300 A
